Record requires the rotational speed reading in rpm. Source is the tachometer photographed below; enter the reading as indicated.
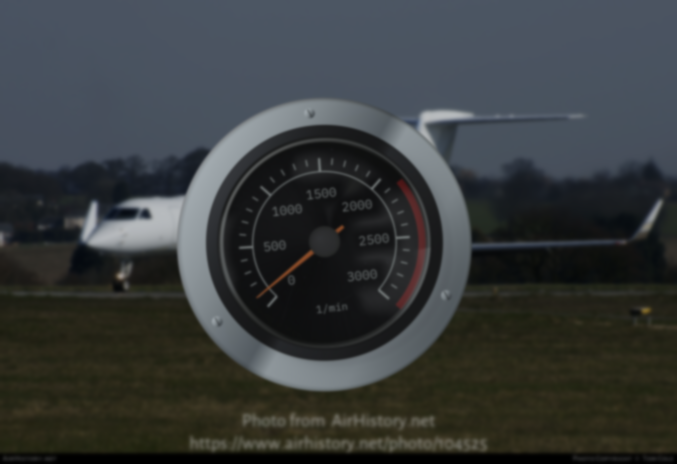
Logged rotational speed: 100 rpm
